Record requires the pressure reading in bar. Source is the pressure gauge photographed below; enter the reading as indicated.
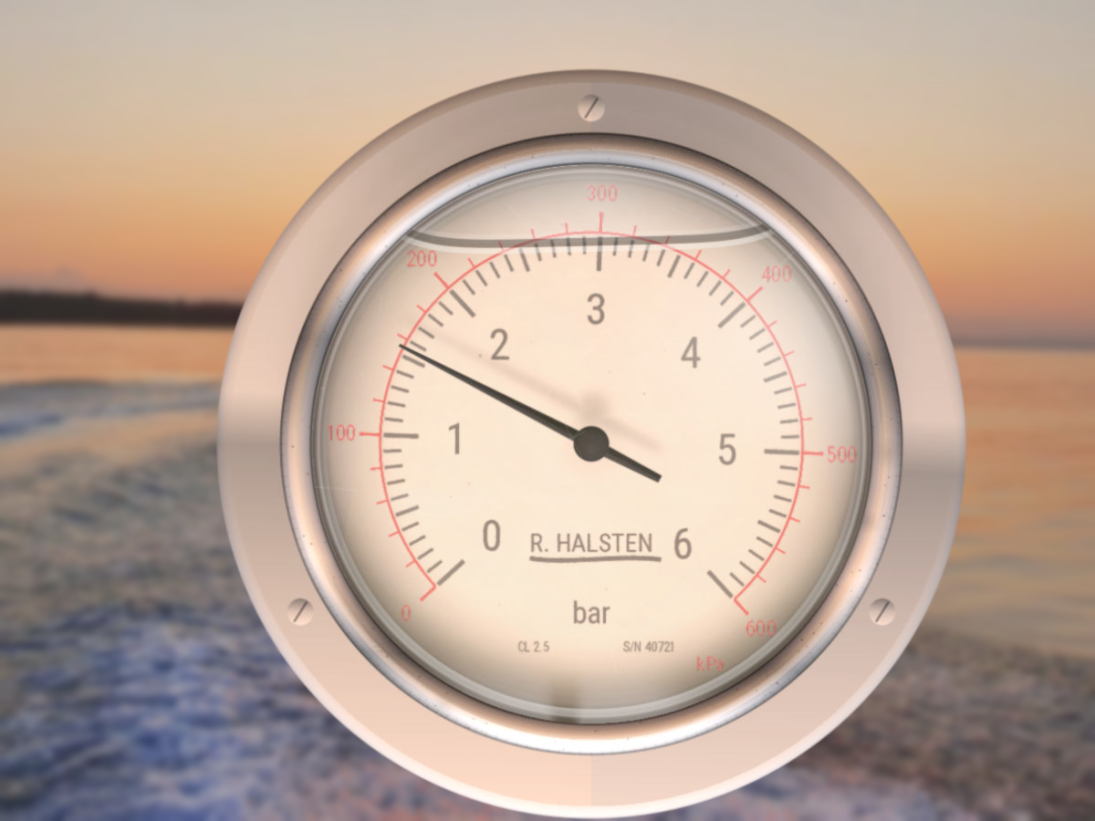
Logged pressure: 1.55 bar
